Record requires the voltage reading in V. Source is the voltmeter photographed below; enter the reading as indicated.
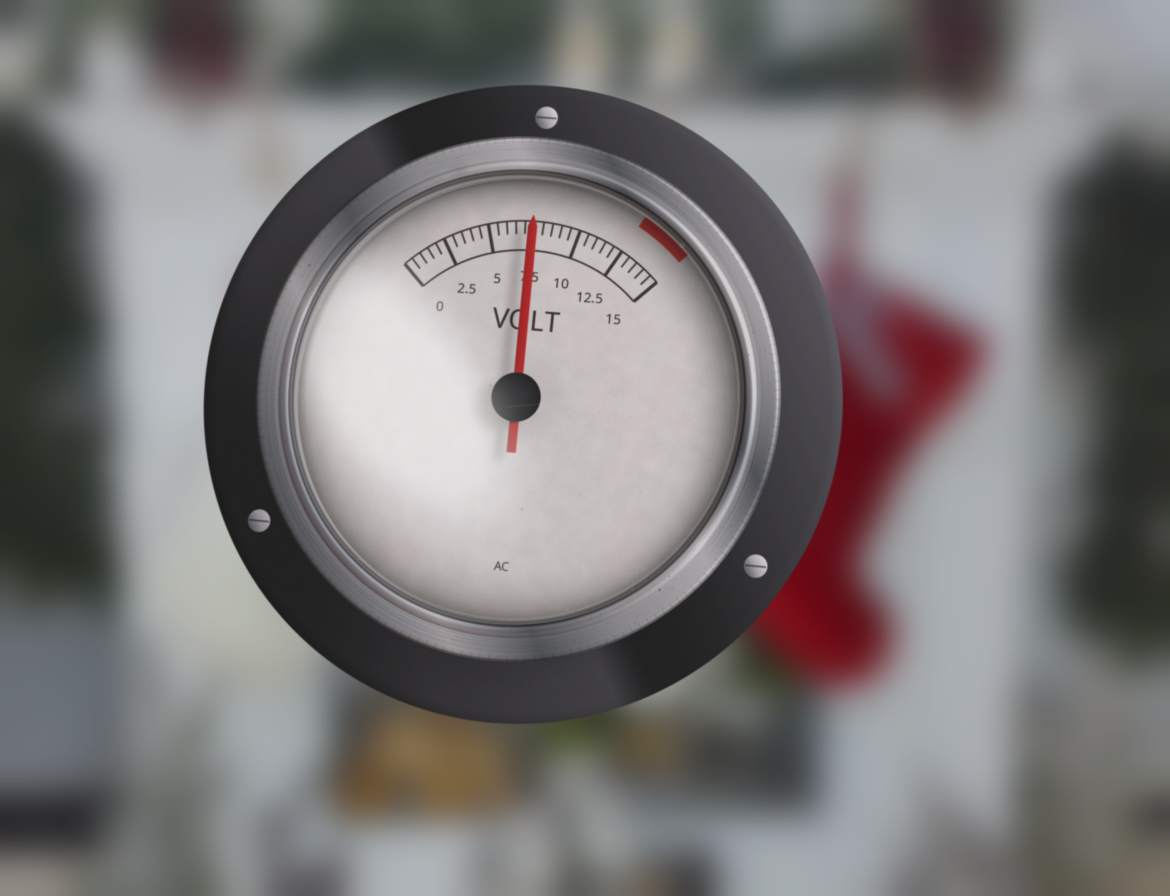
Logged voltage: 7.5 V
